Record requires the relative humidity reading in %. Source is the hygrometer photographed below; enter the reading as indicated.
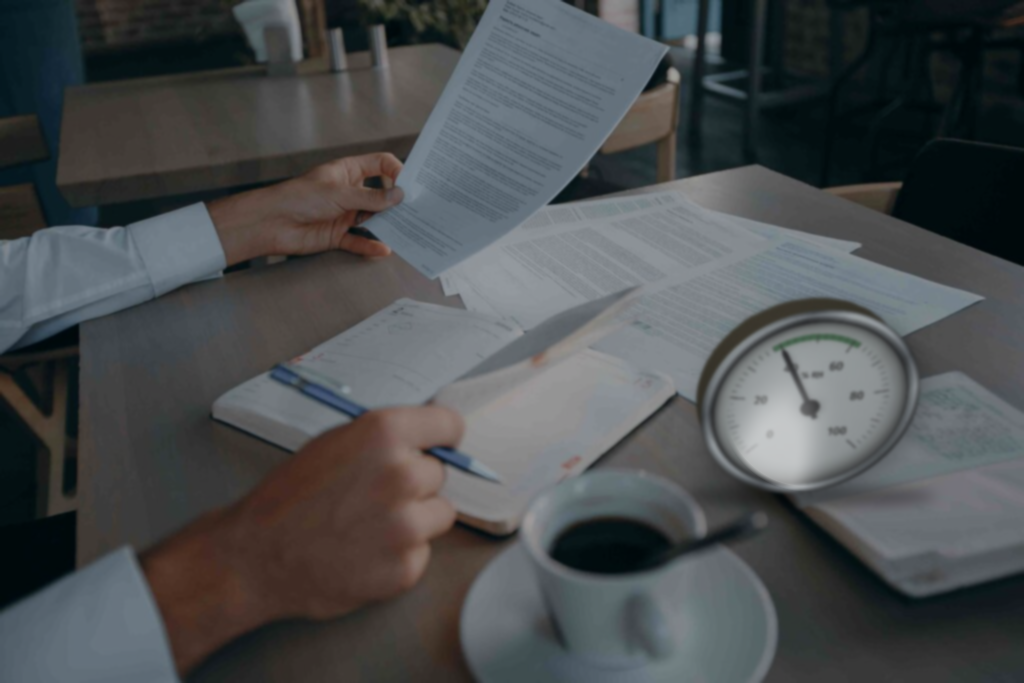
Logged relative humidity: 40 %
